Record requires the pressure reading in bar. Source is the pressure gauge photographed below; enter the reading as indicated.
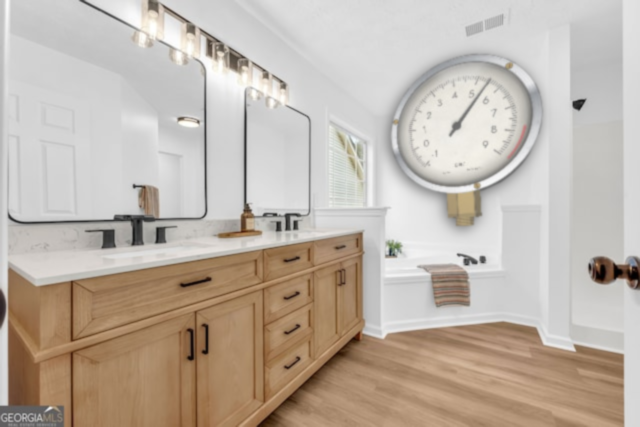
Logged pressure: 5.5 bar
